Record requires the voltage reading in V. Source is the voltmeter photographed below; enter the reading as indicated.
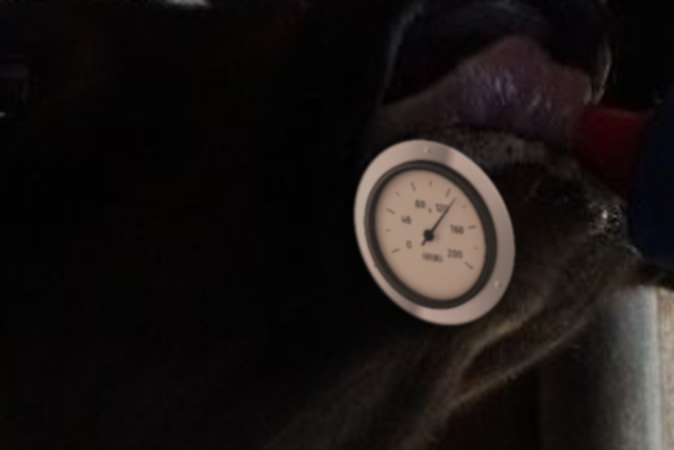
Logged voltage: 130 V
